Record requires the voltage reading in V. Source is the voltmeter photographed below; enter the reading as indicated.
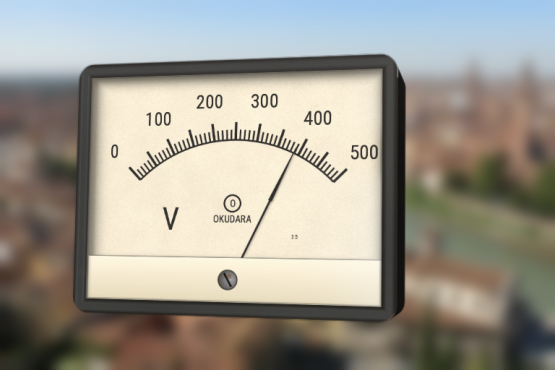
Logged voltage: 390 V
